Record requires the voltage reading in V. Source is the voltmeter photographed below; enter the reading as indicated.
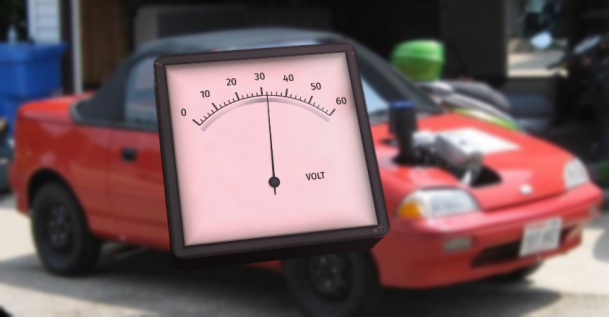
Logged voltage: 32 V
